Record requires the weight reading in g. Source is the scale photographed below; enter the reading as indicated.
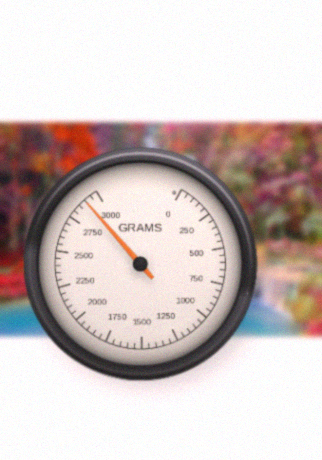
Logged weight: 2900 g
